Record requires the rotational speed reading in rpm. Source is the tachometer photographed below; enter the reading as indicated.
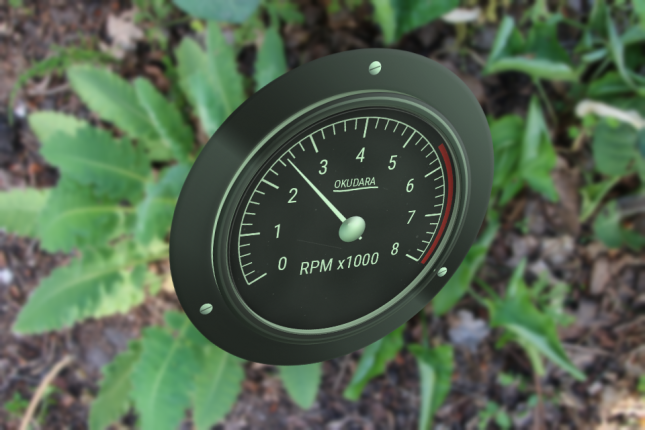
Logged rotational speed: 2500 rpm
